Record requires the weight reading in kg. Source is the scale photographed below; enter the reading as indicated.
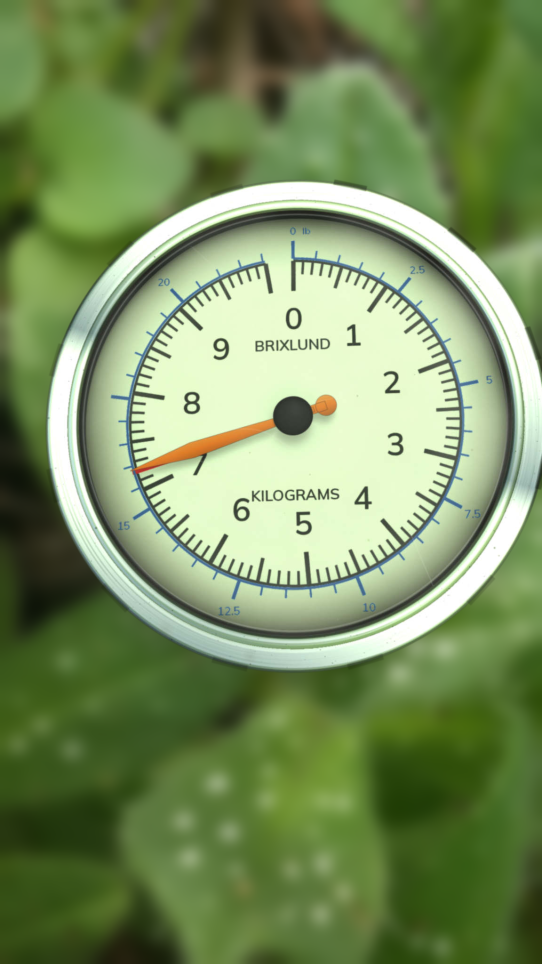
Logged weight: 7.2 kg
